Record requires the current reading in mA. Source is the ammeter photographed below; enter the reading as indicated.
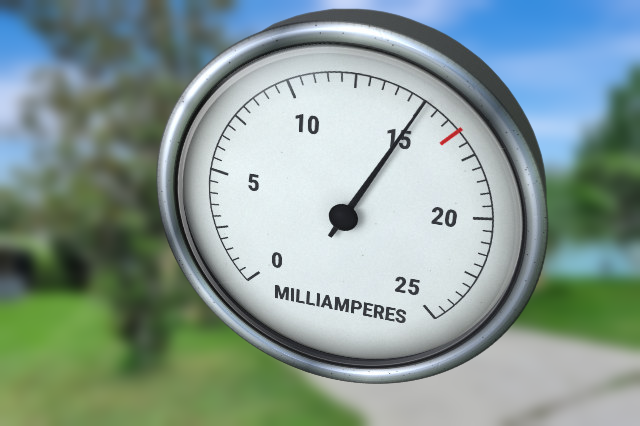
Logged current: 15 mA
